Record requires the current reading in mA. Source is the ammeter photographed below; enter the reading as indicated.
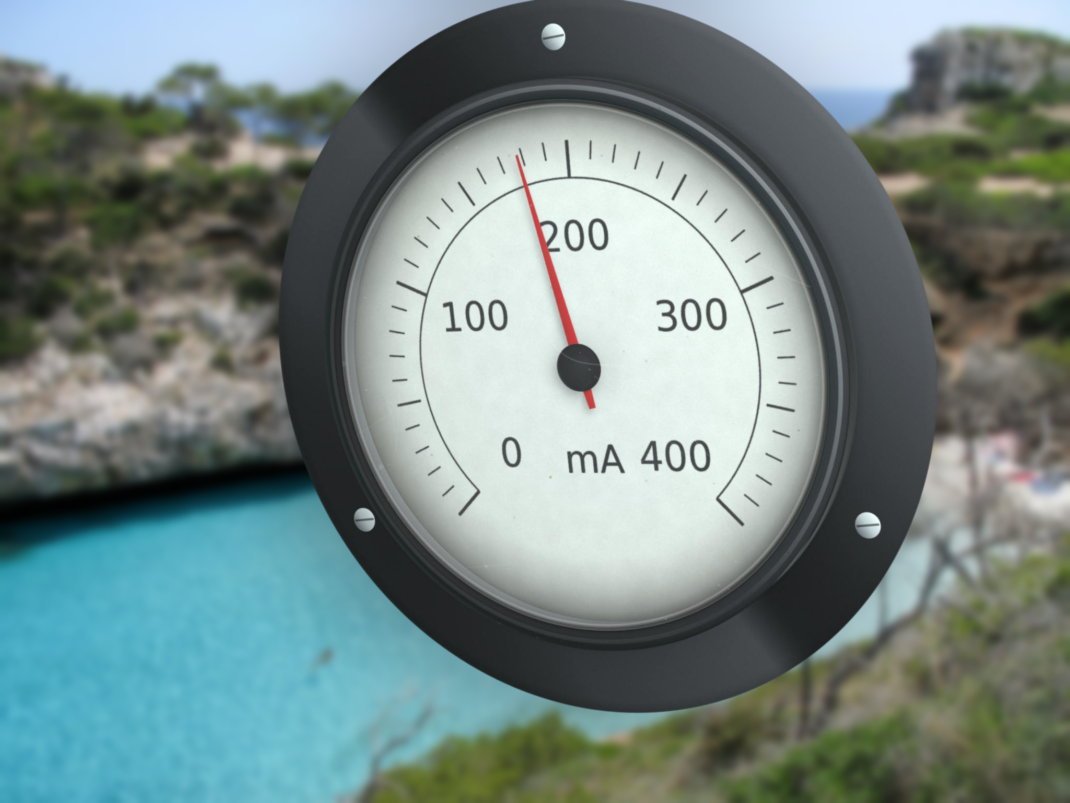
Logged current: 180 mA
